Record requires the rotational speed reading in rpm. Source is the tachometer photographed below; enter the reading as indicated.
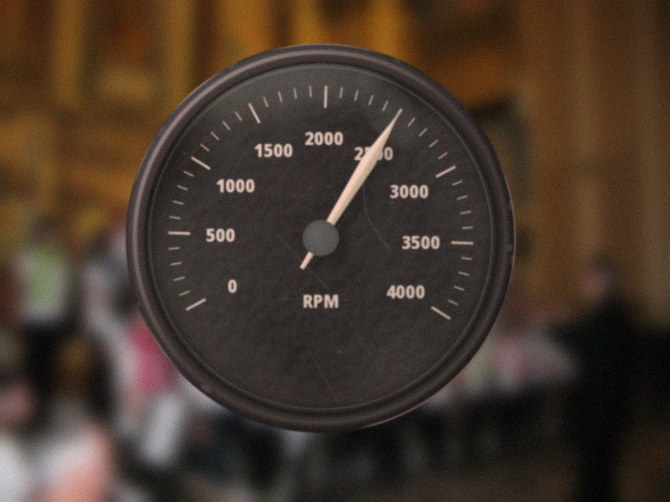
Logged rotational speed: 2500 rpm
